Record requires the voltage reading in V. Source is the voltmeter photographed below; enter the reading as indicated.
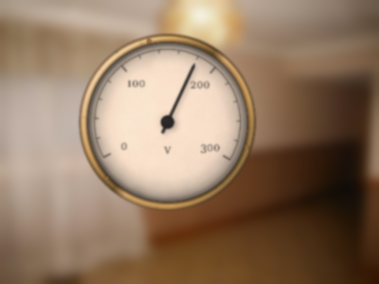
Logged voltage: 180 V
